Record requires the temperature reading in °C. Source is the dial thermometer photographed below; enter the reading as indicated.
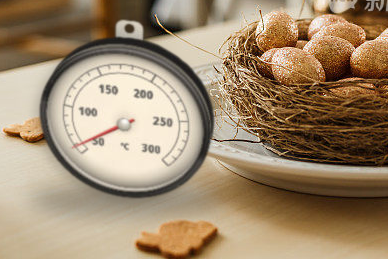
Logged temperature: 60 °C
